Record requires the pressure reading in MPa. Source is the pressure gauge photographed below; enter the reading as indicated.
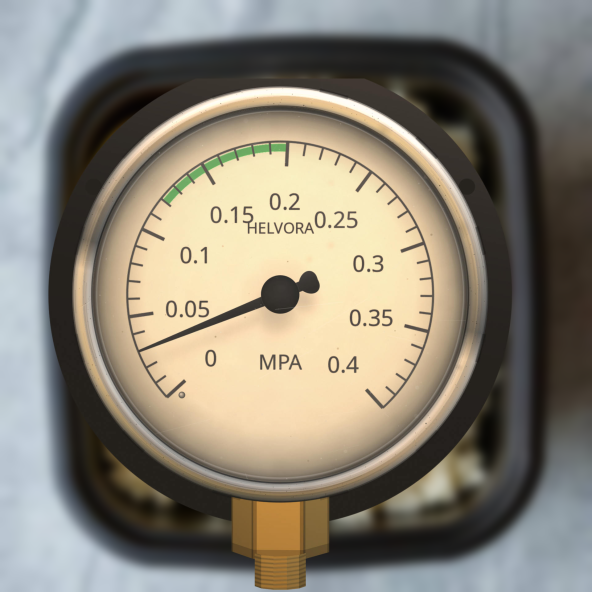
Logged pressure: 0.03 MPa
